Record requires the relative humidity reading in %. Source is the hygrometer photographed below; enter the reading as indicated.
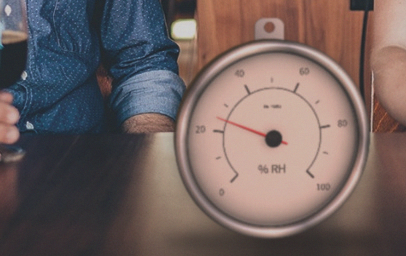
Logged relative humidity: 25 %
